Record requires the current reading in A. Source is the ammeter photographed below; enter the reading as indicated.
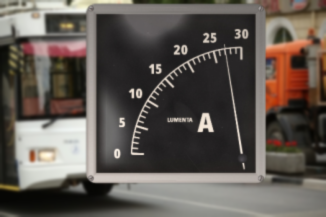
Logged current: 27 A
